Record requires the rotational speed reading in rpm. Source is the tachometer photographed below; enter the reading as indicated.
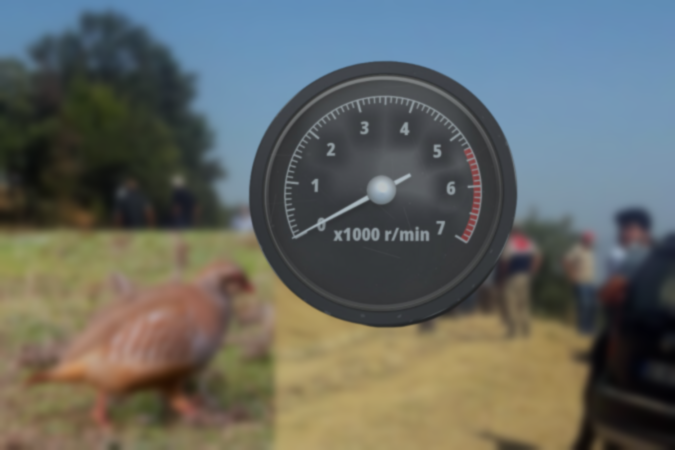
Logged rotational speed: 0 rpm
